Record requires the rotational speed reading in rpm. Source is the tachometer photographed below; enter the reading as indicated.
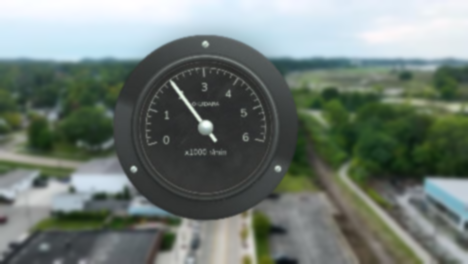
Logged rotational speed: 2000 rpm
